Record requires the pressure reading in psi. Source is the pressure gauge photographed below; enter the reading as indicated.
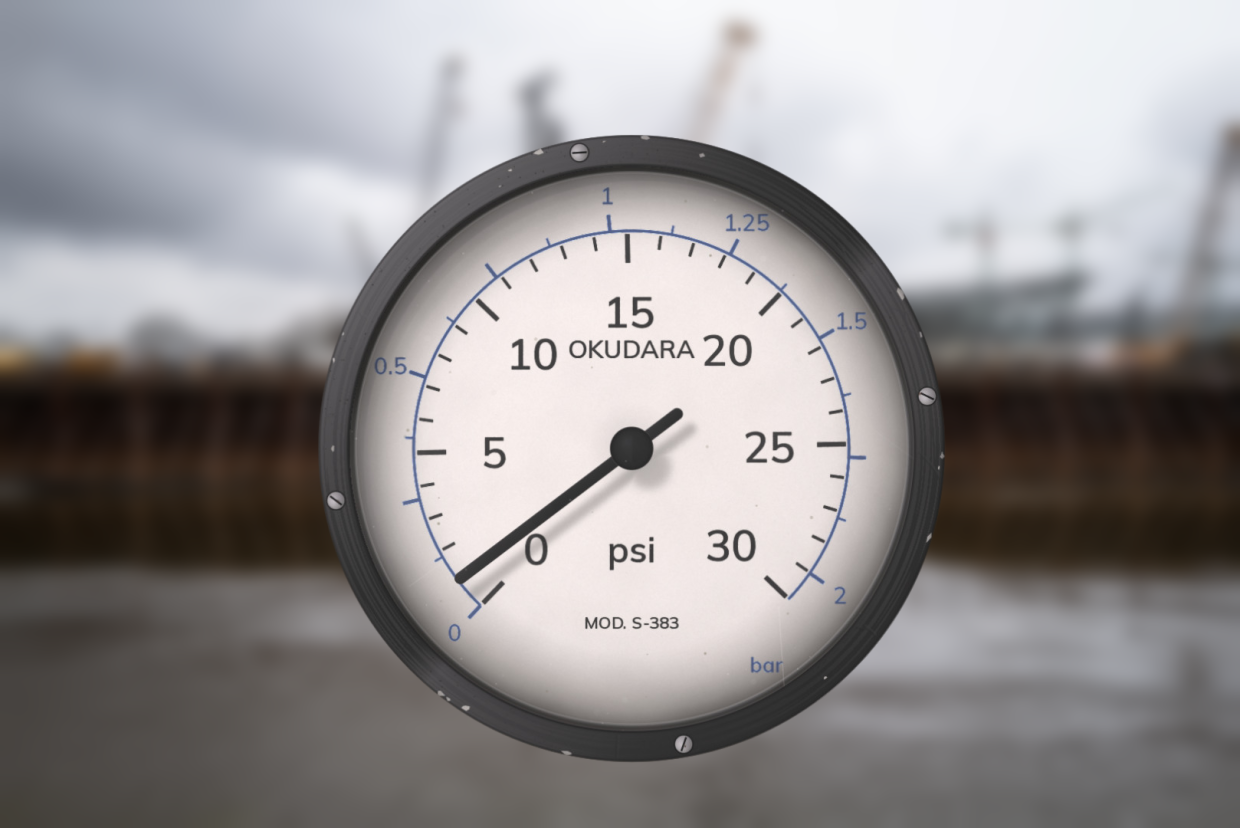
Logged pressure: 1 psi
